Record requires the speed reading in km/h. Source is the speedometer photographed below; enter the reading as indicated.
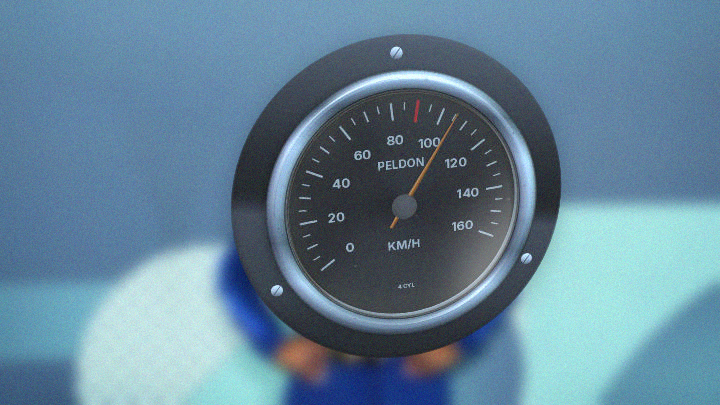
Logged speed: 105 km/h
